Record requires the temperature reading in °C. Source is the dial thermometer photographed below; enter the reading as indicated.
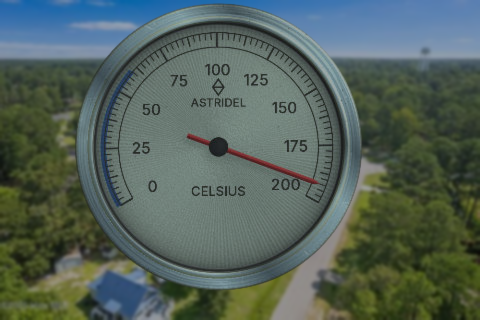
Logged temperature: 192.5 °C
